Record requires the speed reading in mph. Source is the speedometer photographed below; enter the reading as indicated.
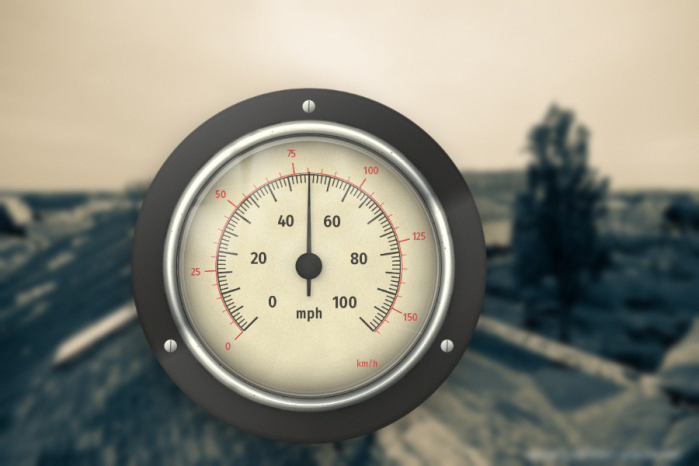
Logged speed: 50 mph
